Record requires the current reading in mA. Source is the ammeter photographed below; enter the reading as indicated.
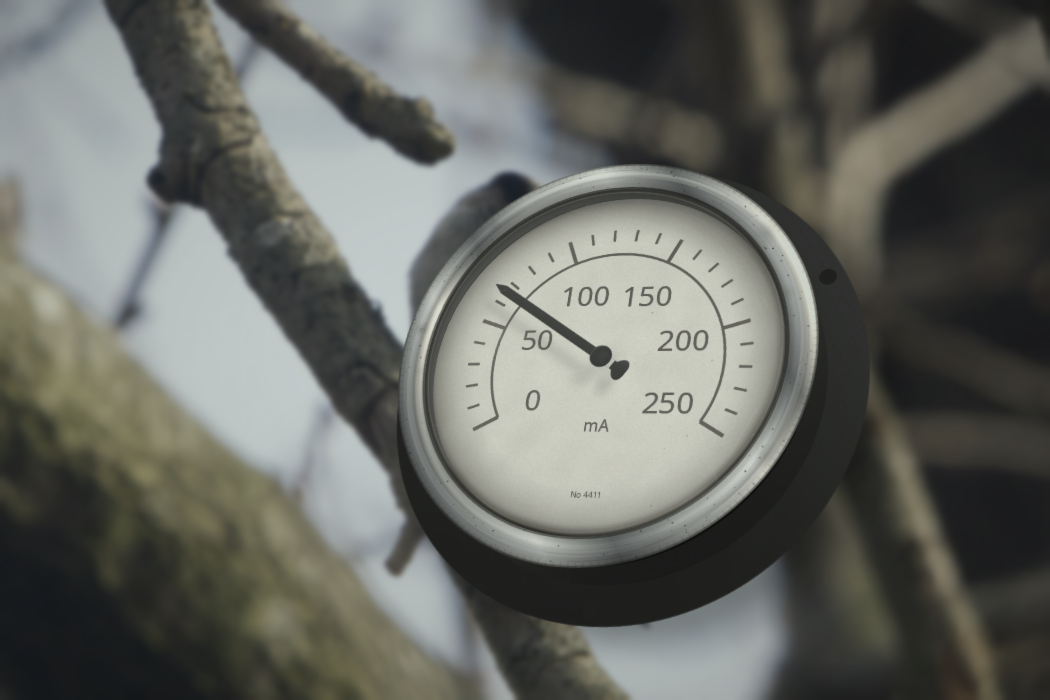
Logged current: 65 mA
